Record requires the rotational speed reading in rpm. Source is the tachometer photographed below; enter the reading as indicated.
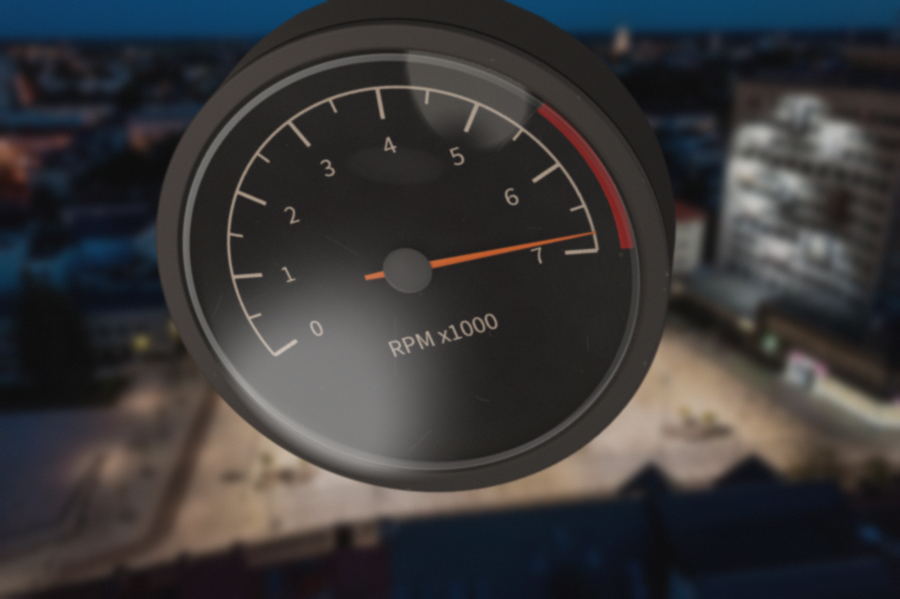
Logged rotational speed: 6750 rpm
